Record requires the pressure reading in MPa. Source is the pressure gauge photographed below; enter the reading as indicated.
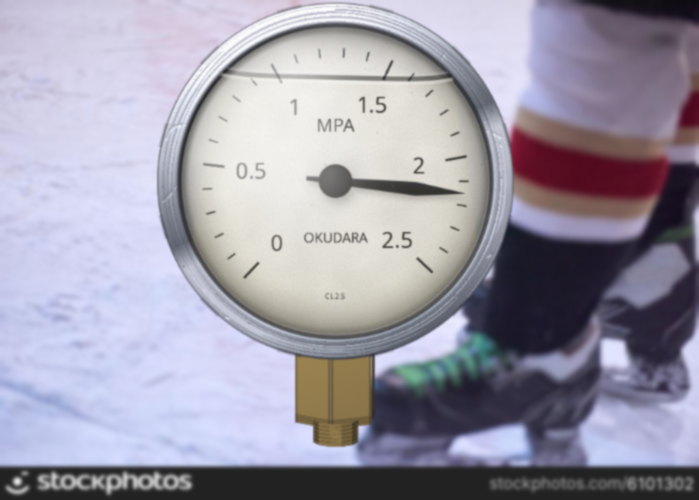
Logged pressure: 2.15 MPa
